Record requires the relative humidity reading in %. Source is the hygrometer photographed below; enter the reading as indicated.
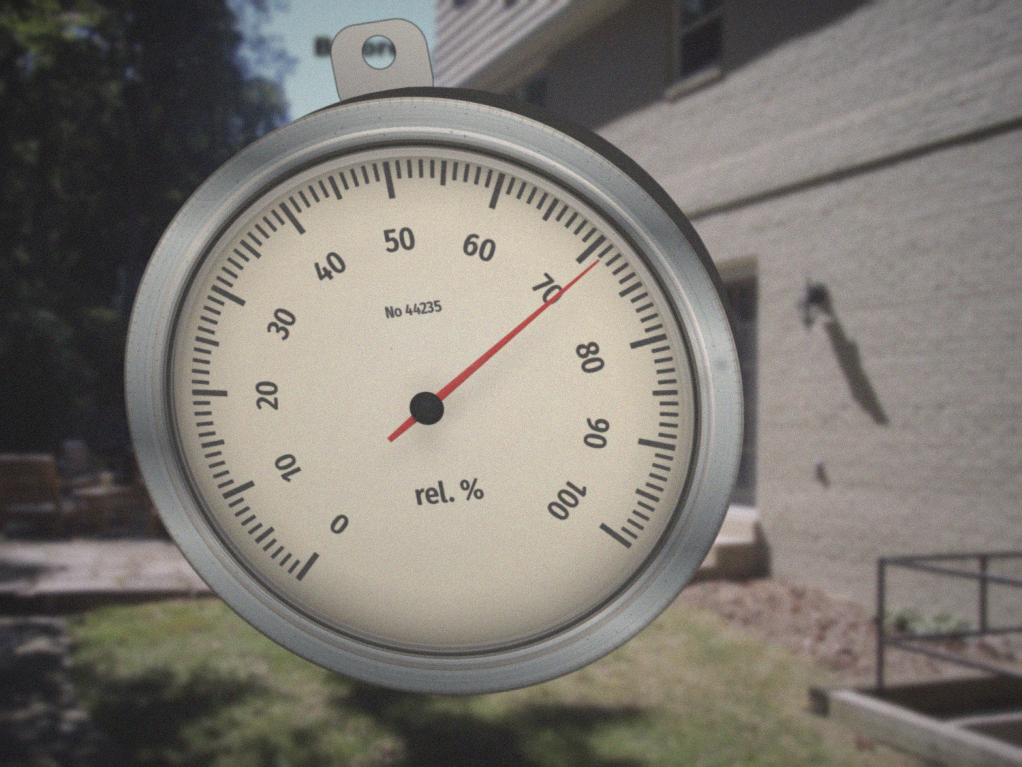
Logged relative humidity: 71 %
